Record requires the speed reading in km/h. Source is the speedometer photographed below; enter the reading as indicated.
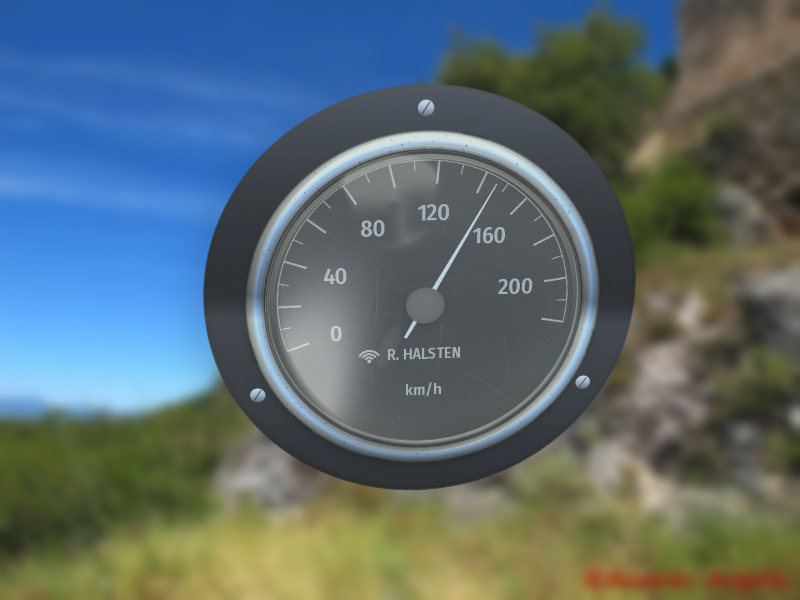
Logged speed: 145 km/h
